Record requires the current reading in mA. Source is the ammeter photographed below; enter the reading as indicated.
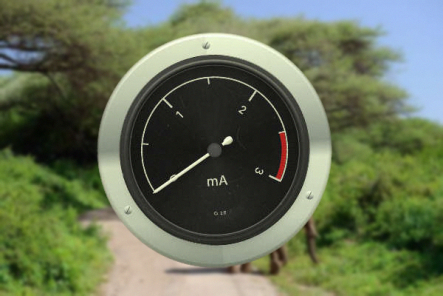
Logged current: 0 mA
